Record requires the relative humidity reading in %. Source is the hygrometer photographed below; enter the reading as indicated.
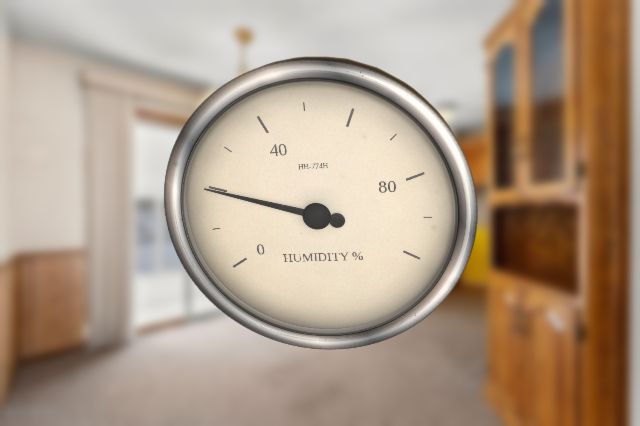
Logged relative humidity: 20 %
